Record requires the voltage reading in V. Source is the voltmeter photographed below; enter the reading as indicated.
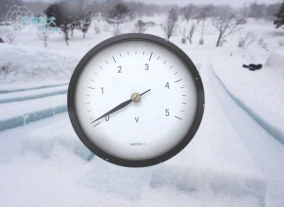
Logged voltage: 0.1 V
